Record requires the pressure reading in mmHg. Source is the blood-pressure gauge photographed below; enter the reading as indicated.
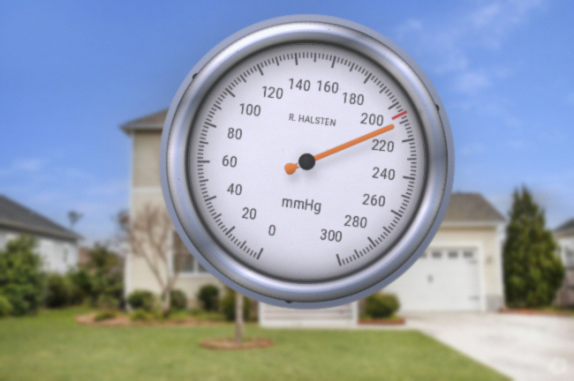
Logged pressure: 210 mmHg
